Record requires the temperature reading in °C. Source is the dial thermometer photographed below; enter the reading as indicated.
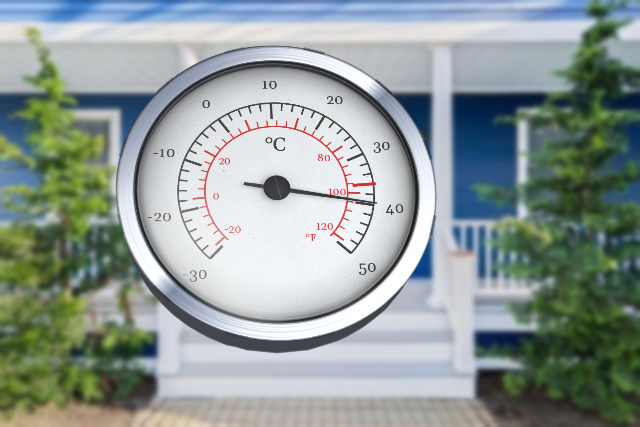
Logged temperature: 40 °C
